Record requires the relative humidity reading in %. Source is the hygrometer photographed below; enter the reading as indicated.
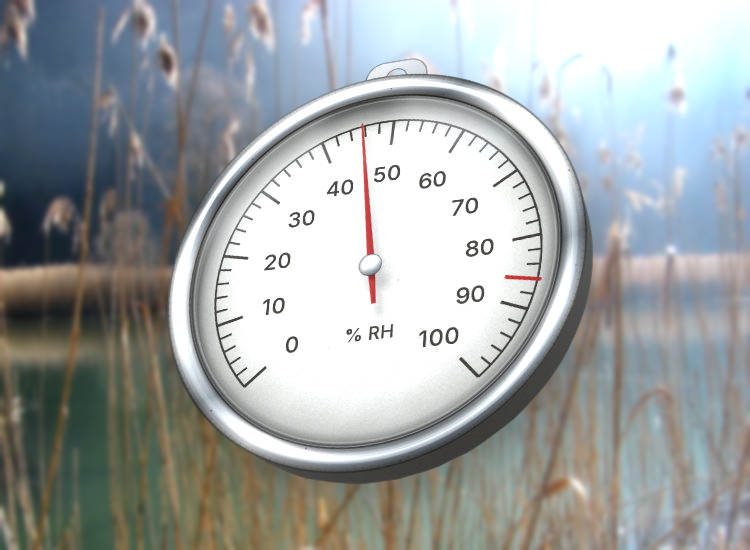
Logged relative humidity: 46 %
